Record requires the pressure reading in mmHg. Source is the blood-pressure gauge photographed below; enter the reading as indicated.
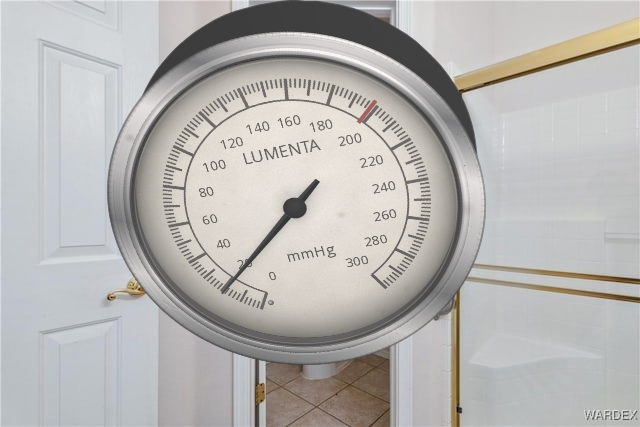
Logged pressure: 20 mmHg
